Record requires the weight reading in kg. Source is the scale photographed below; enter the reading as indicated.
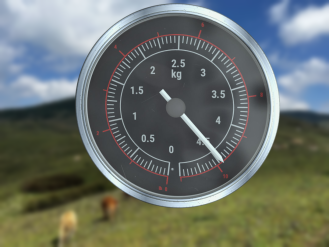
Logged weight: 4.45 kg
